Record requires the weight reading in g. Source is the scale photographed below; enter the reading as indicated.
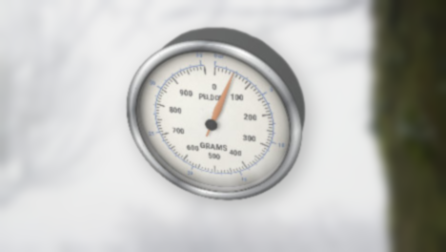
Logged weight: 50 g
